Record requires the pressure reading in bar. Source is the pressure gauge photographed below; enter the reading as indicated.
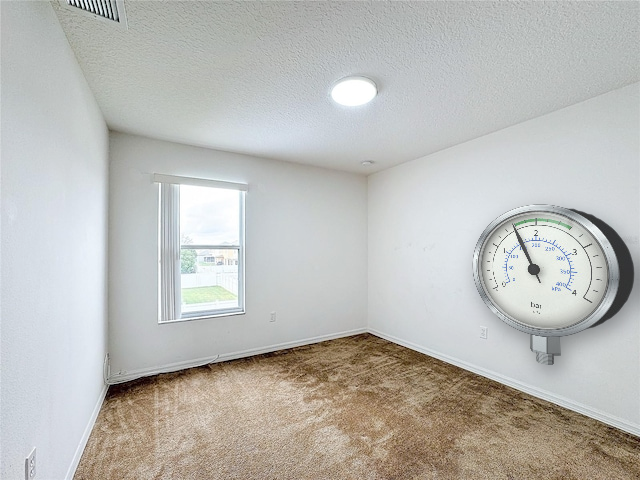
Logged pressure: 1.6 bar
